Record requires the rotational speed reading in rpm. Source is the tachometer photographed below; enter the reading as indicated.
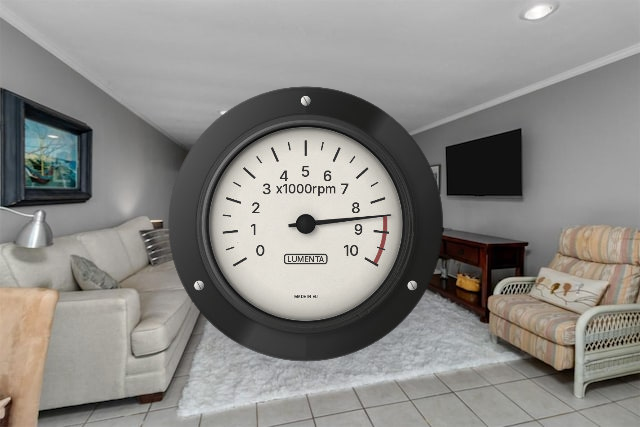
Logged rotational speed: 8500 rpm
